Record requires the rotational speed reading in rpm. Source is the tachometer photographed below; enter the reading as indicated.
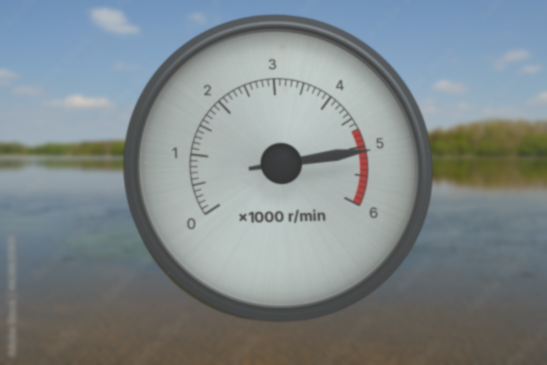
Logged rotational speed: 5100 rpm
